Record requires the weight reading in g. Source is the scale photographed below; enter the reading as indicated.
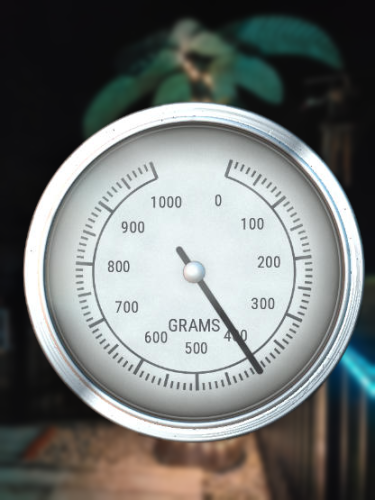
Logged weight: 400 g
